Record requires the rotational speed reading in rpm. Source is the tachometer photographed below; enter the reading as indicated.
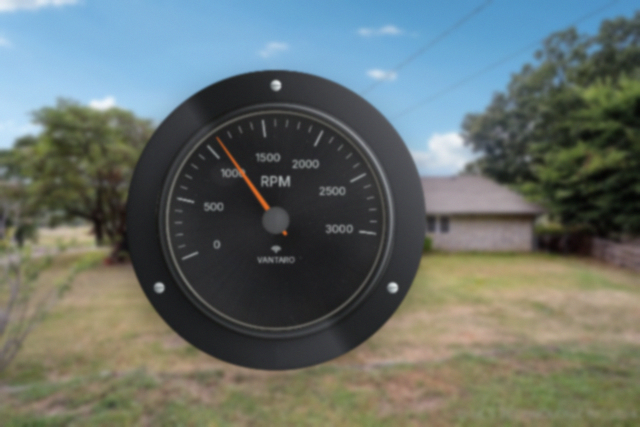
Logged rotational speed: 1100 rpm
